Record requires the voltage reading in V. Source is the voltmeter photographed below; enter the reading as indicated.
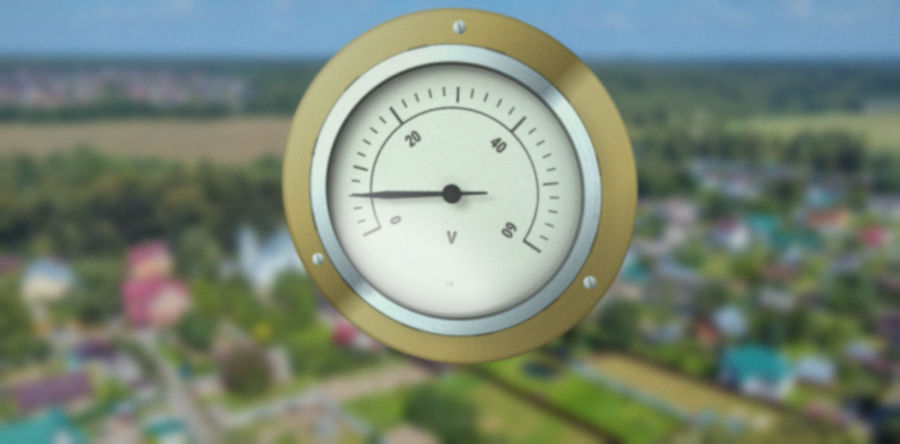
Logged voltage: 6 V
